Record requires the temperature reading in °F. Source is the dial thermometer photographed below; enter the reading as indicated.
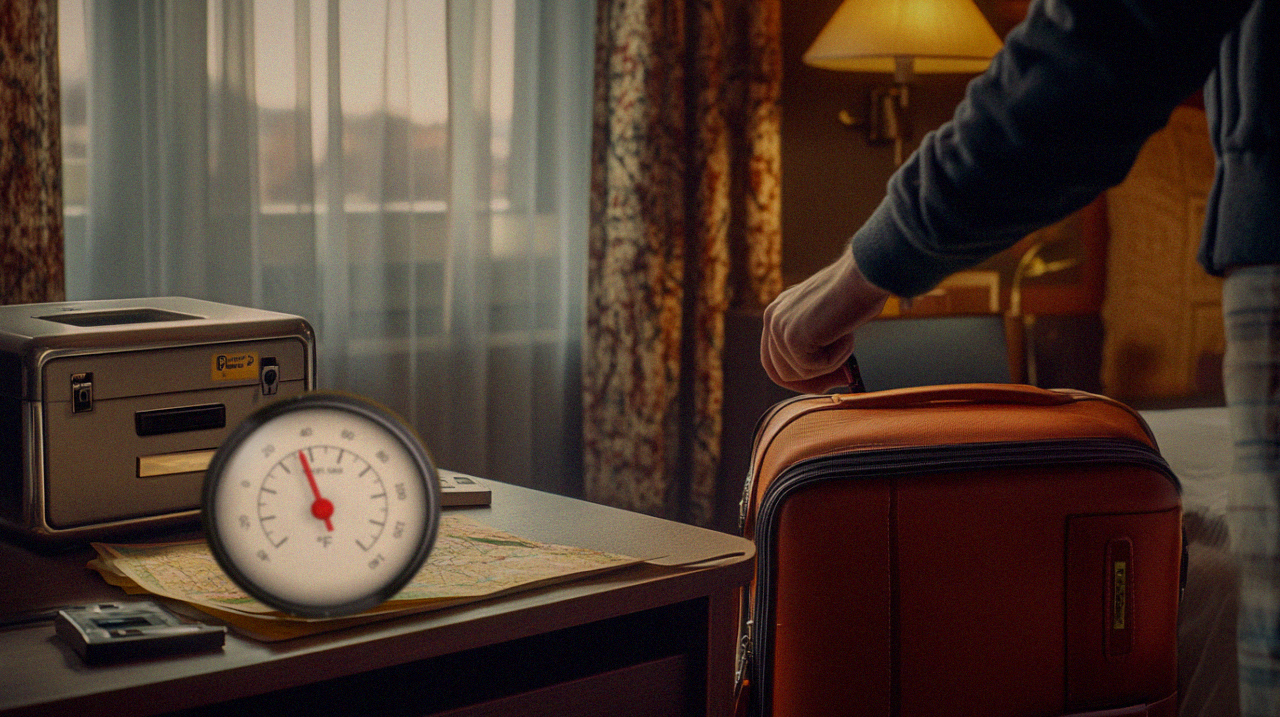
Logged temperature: 35 °F
